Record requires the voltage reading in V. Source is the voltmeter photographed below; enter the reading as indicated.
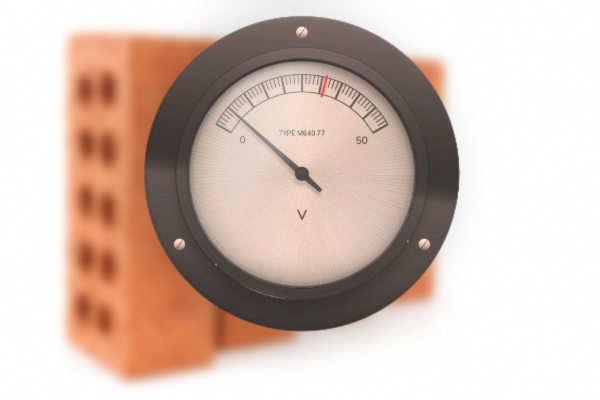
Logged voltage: 5 V
